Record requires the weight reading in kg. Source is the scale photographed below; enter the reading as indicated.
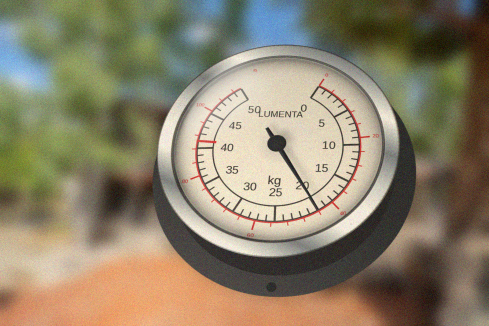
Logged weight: 20 kg
